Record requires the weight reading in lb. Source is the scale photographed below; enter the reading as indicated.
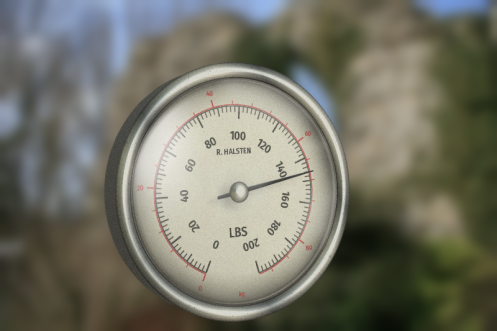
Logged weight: 146 lb
